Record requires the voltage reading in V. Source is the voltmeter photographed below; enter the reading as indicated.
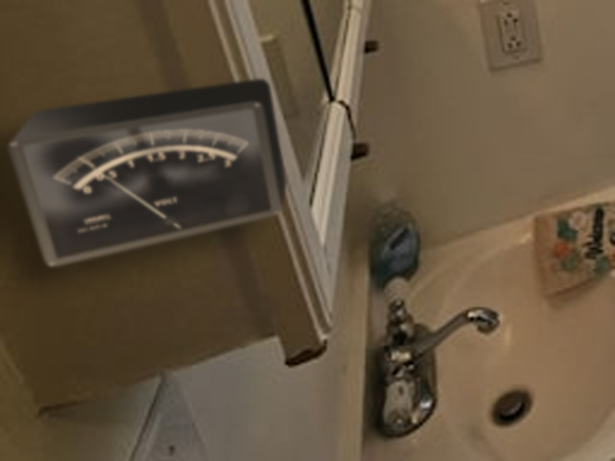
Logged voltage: 0.5 V
